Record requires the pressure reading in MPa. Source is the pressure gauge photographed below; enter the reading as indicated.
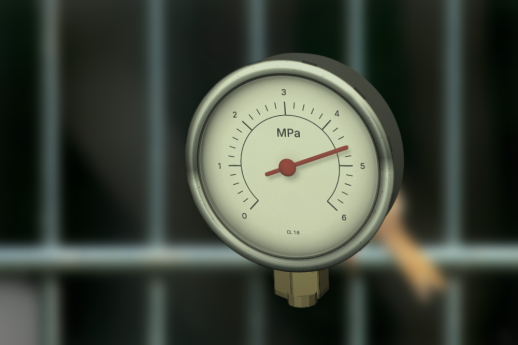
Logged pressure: 4.6 MPa
